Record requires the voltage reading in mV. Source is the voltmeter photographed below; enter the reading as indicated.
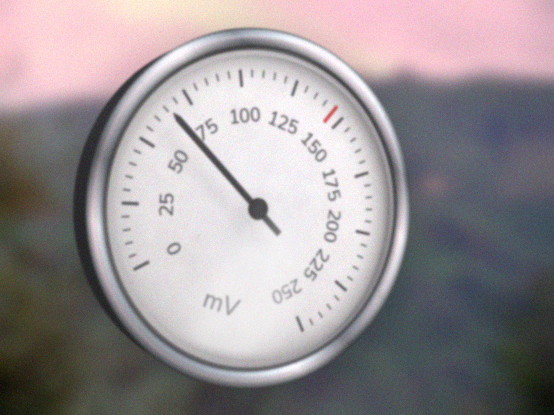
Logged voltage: 65 mV
